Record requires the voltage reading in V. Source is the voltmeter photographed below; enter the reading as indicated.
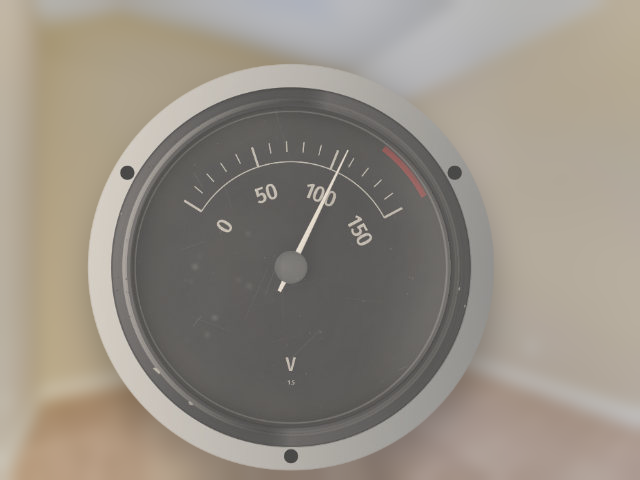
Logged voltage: 105 V
